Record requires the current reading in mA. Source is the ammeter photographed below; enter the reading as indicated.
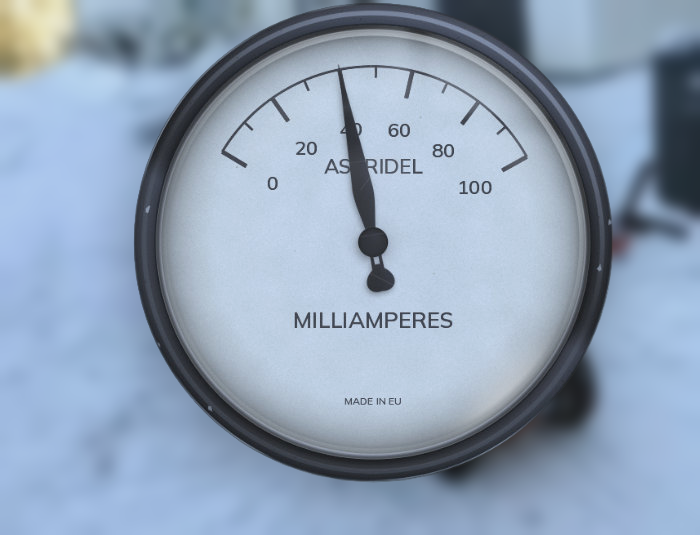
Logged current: 40 mA
